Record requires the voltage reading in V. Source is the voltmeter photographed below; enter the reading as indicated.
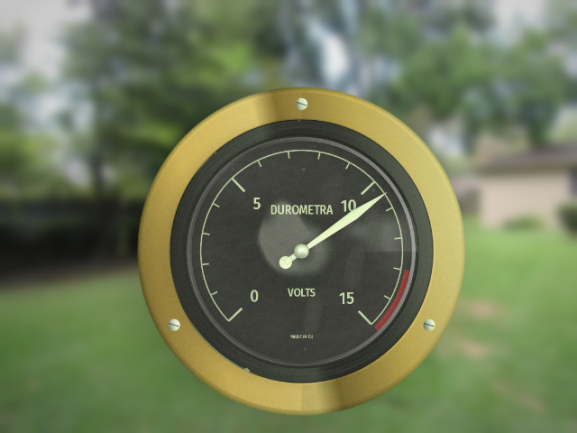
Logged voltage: 10.5 V
